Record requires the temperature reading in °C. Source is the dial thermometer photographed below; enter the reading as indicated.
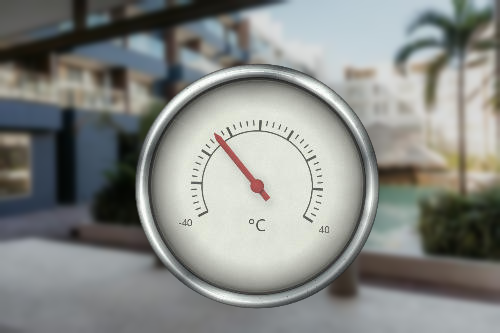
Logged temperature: -14 °C
